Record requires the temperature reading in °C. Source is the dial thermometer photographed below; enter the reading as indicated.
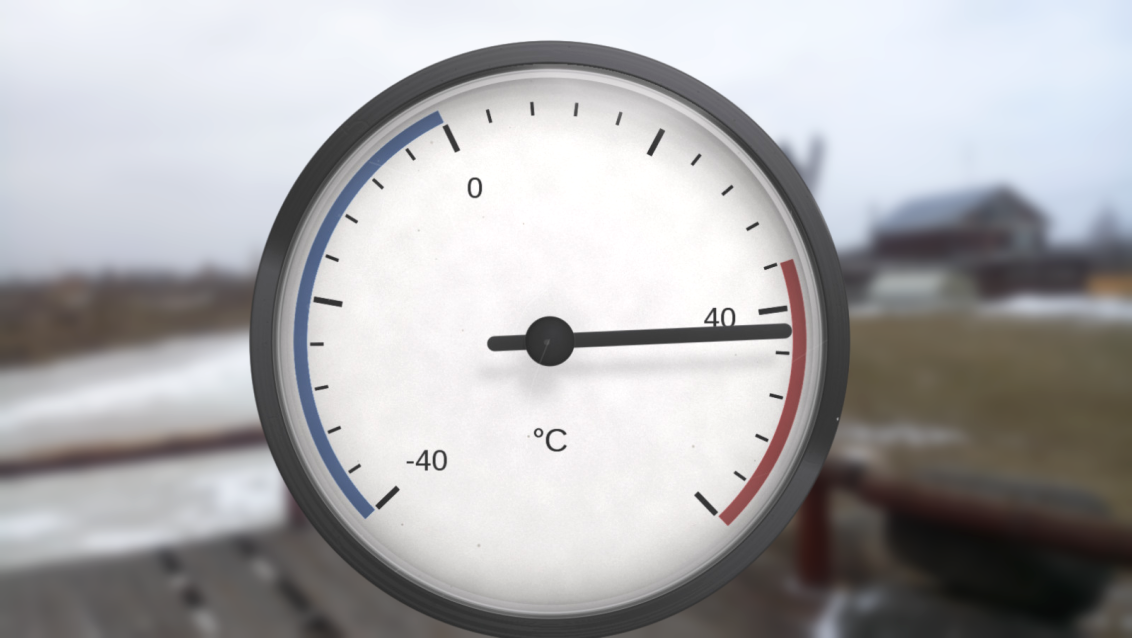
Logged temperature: 42 °C
